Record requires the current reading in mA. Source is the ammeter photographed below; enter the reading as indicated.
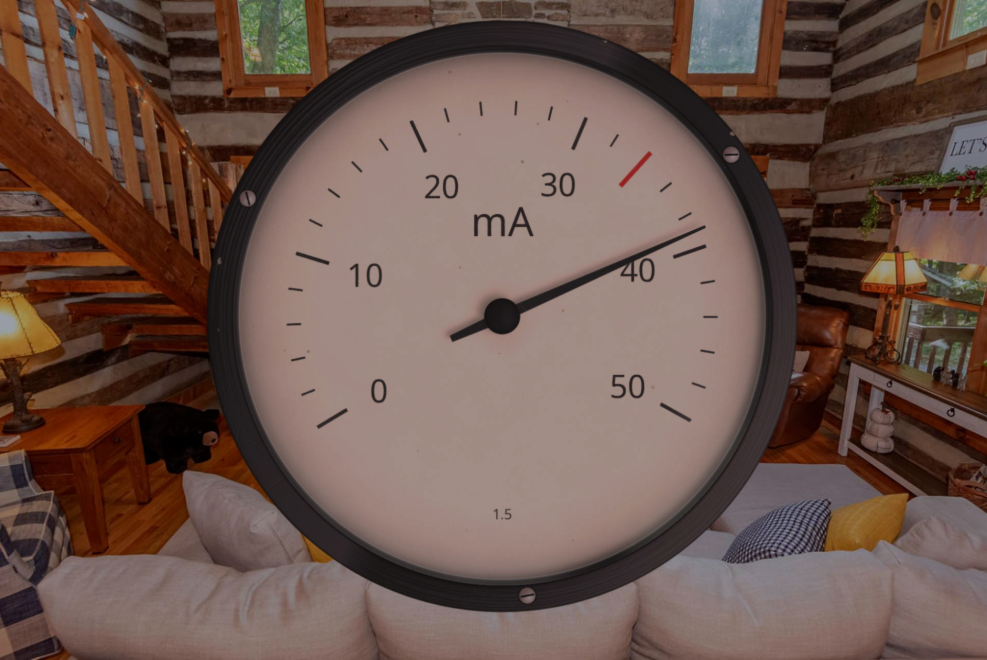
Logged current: 39 mA
